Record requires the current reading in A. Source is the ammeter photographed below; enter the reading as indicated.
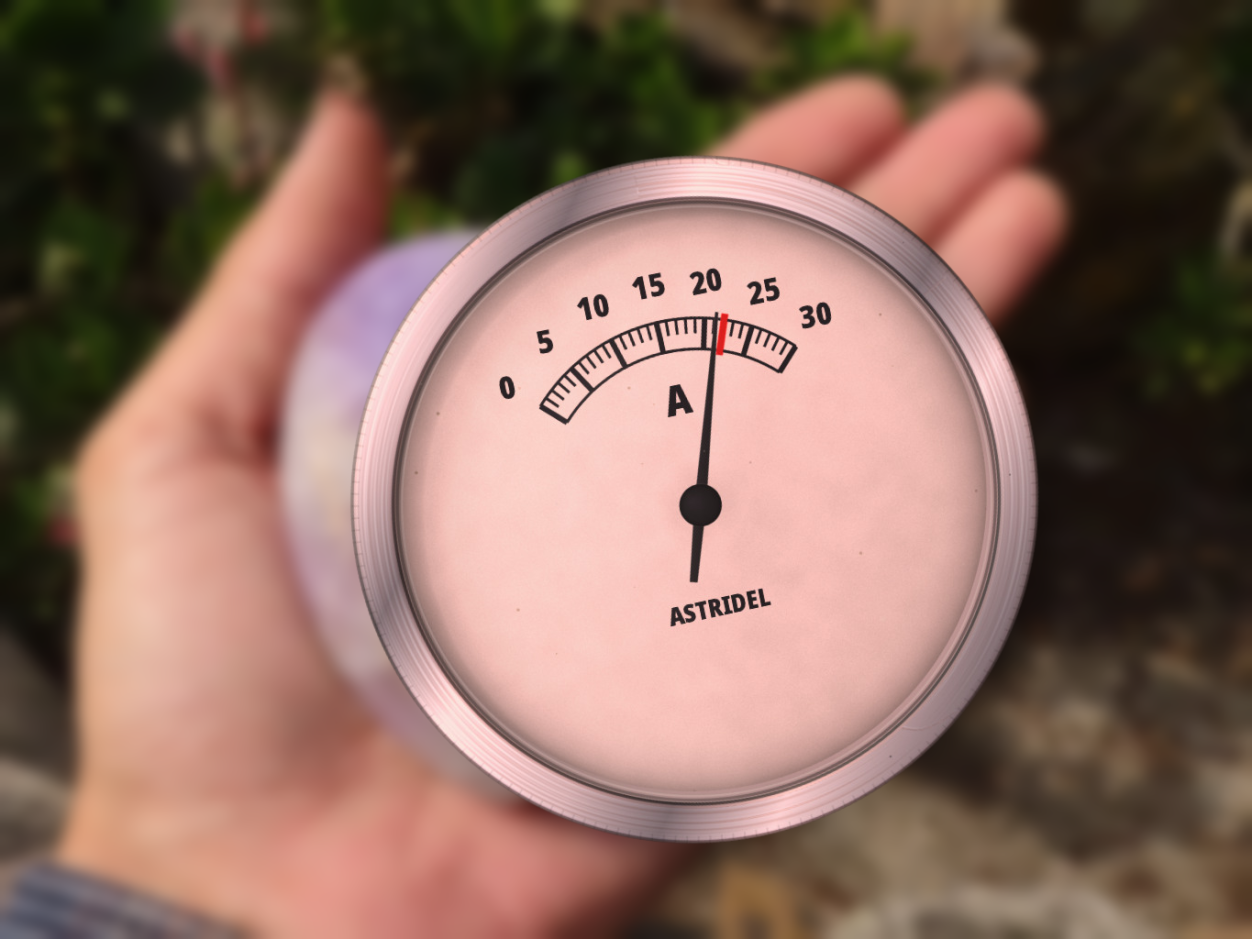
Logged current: 21 A
